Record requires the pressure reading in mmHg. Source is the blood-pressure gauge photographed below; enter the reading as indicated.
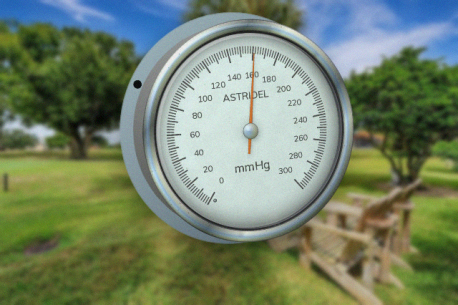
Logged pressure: 160 mmHg
